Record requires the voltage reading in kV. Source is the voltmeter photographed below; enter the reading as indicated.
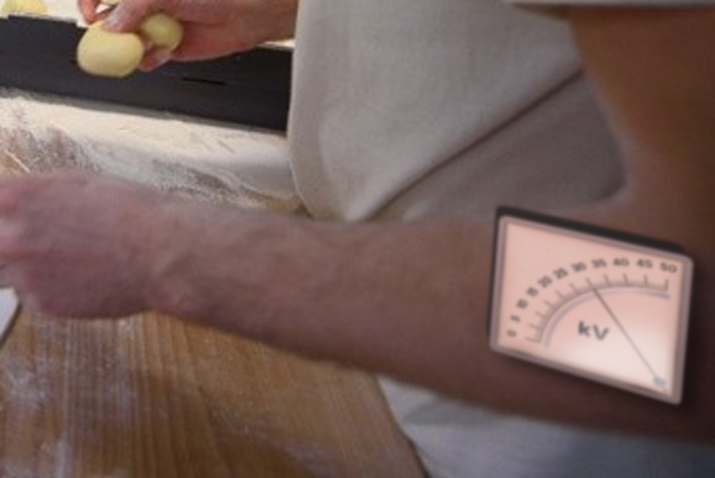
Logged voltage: 30 kV
